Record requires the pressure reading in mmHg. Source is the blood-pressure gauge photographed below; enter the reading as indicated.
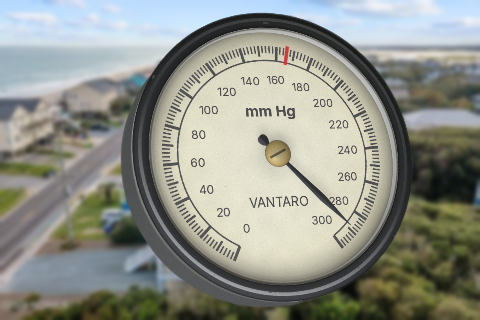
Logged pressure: 290 mmHg
